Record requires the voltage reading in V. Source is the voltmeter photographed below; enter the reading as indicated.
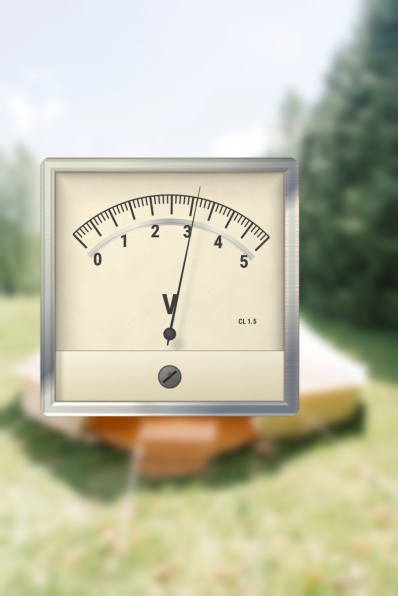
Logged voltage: 3.1 V
